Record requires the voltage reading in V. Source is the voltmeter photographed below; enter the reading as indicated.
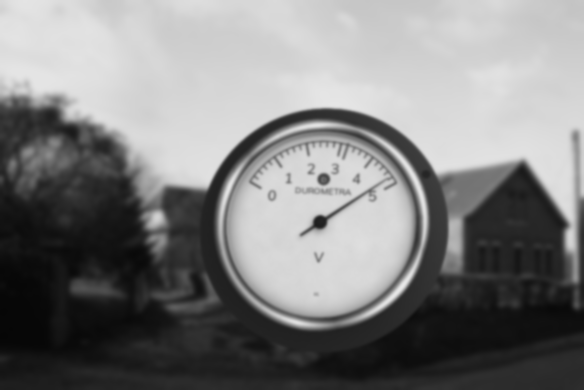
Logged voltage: 4.8 V
